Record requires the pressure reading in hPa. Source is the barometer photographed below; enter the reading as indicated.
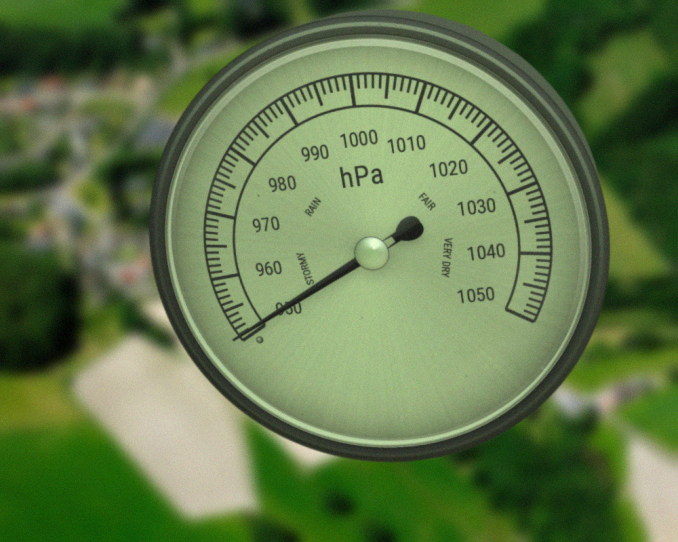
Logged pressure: 951 hPa
